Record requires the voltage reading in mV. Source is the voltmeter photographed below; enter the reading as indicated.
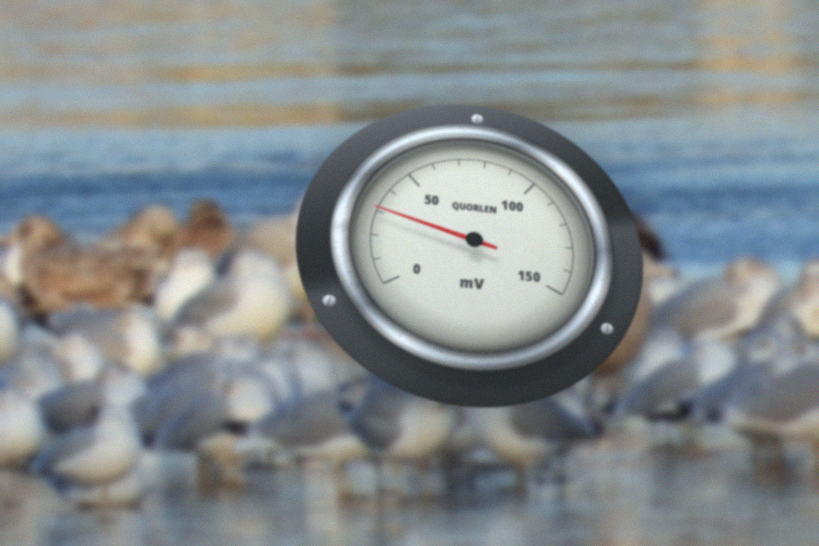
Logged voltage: 30 mV
